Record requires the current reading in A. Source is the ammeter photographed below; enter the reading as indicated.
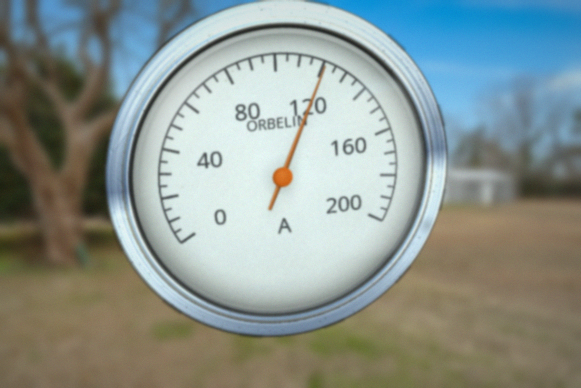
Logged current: 120 A
